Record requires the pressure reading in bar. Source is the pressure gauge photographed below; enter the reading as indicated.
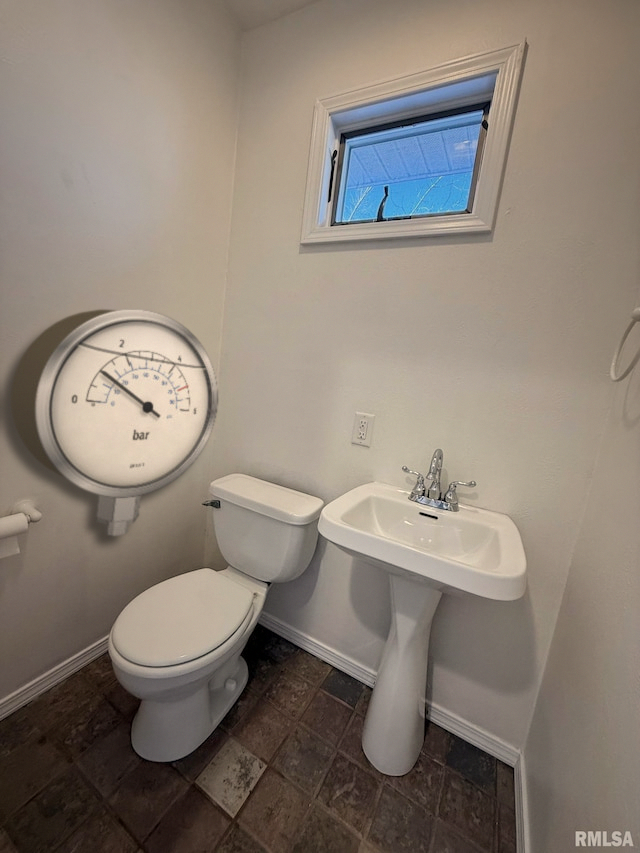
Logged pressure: 1 bar
